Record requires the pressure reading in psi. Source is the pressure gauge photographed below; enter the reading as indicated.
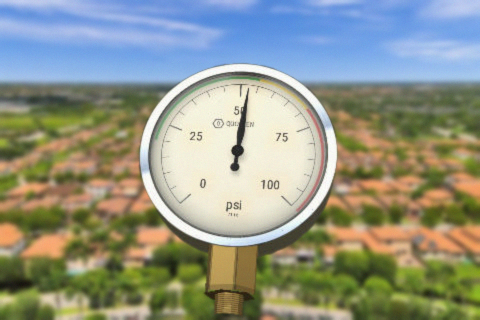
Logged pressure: 52.5 psi
